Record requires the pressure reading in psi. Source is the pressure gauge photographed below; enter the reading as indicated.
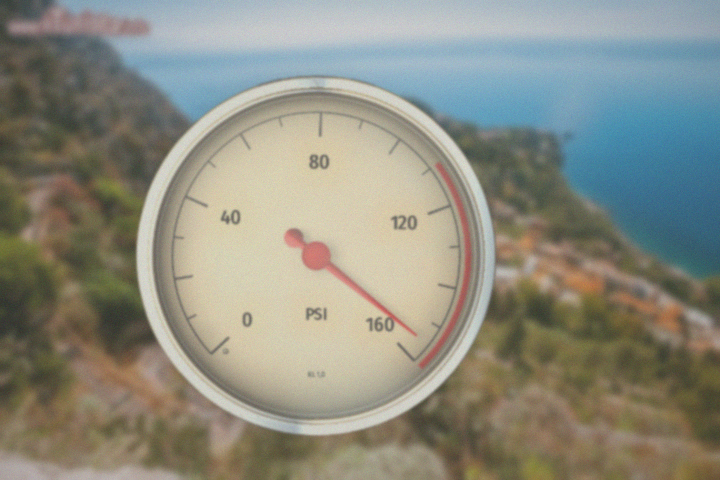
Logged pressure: 155 psi
